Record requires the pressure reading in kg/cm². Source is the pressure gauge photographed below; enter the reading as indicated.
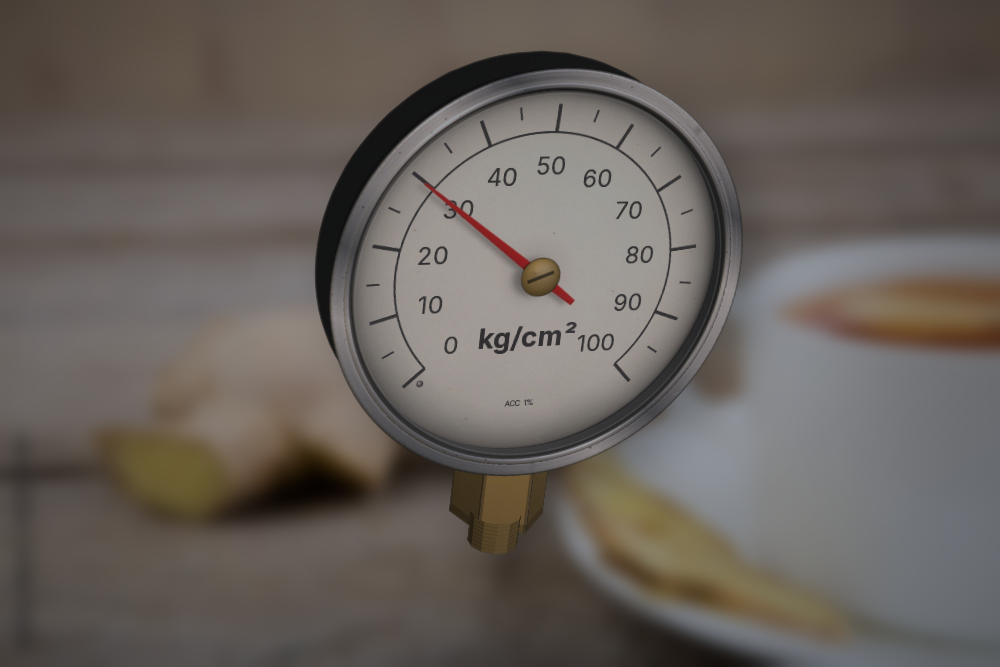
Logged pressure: 30 kg/cm²
